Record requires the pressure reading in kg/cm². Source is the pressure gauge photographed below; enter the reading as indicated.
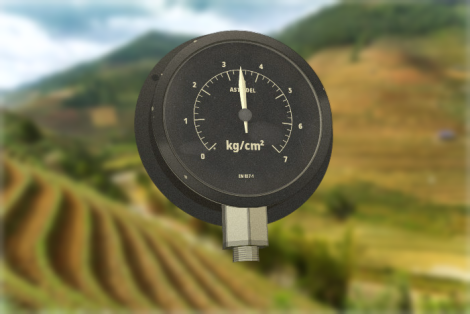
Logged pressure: 3.4 kg/cm²
